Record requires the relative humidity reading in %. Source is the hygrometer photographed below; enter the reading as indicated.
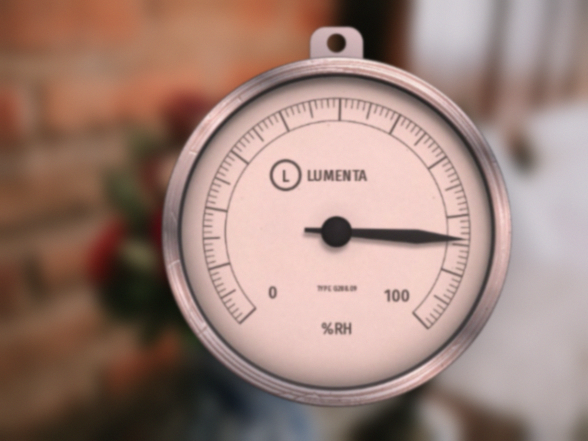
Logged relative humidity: 84 %
